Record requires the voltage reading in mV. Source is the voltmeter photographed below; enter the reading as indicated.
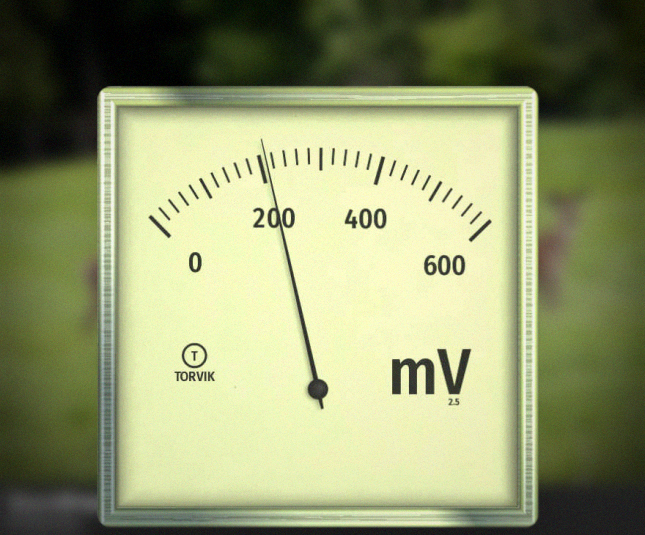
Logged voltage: 210 mV
